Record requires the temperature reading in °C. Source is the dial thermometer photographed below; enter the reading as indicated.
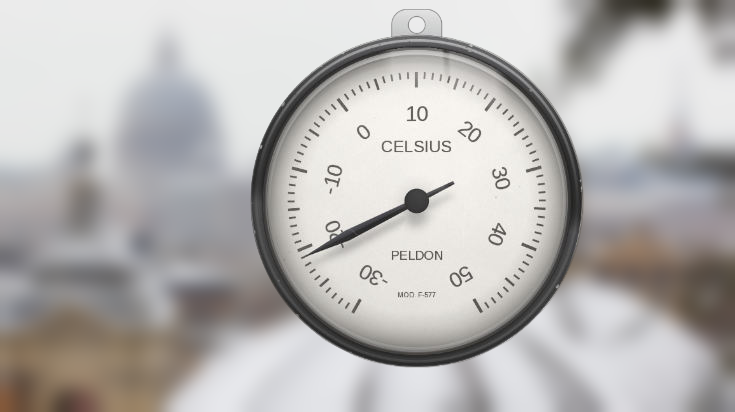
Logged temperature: -21 °C
